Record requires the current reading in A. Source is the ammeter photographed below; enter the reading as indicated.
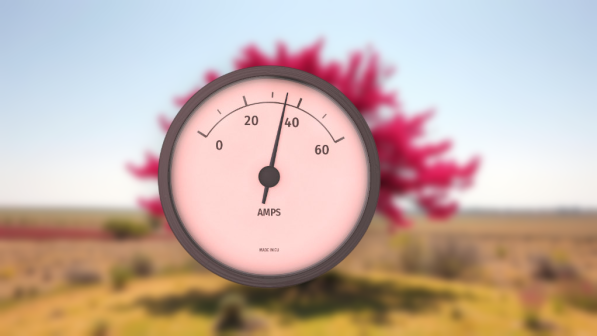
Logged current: 35 A
